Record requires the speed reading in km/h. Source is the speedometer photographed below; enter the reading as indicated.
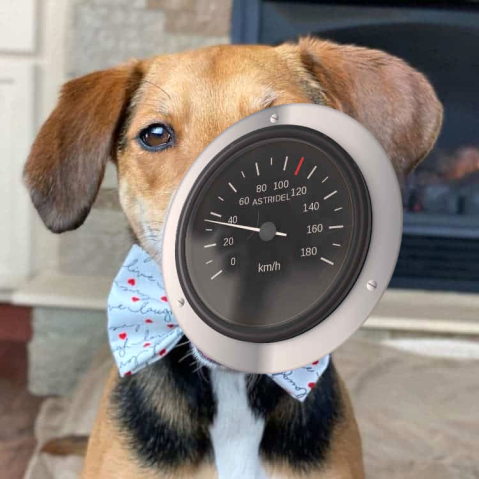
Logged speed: 35 km/h
